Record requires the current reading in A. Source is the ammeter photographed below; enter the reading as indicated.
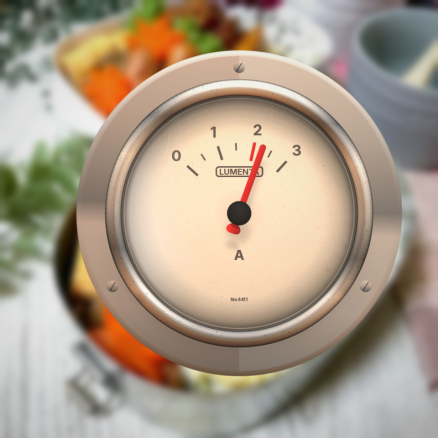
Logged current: 2.25 A
